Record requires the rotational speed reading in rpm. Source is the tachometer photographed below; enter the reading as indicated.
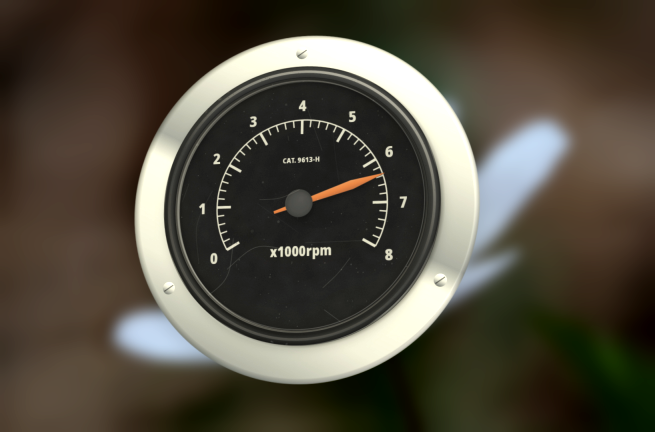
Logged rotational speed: 6400 rpm
